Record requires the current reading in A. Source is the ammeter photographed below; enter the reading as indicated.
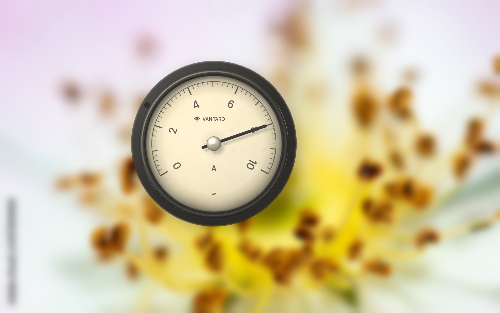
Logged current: 8 A
